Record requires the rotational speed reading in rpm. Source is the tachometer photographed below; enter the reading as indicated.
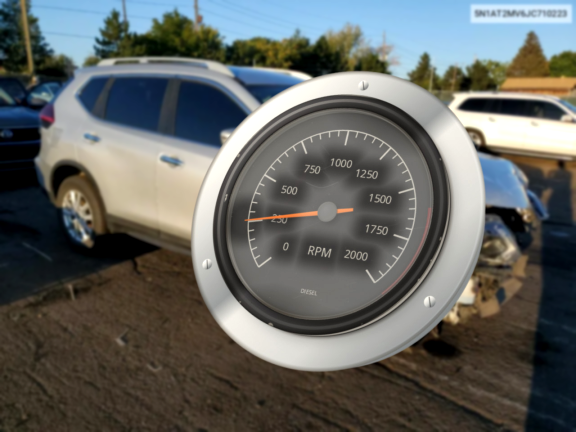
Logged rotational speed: 250 rpm
